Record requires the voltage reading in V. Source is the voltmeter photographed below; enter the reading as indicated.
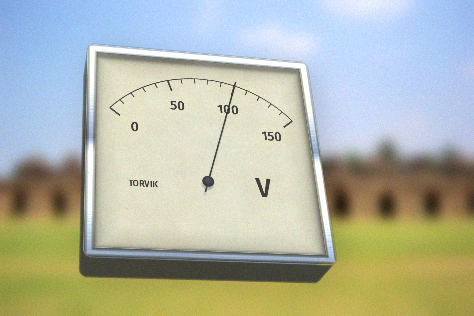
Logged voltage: 100 V
